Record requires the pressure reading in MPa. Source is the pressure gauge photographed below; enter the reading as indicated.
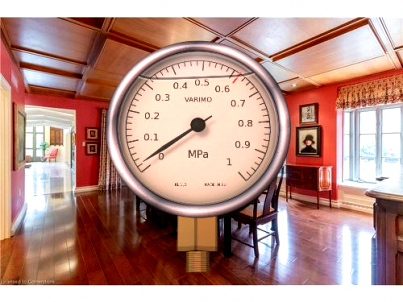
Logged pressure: 0.02 MPa
